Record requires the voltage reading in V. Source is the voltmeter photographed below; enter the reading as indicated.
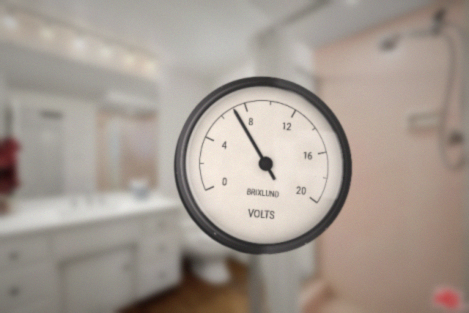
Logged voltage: 7 V
